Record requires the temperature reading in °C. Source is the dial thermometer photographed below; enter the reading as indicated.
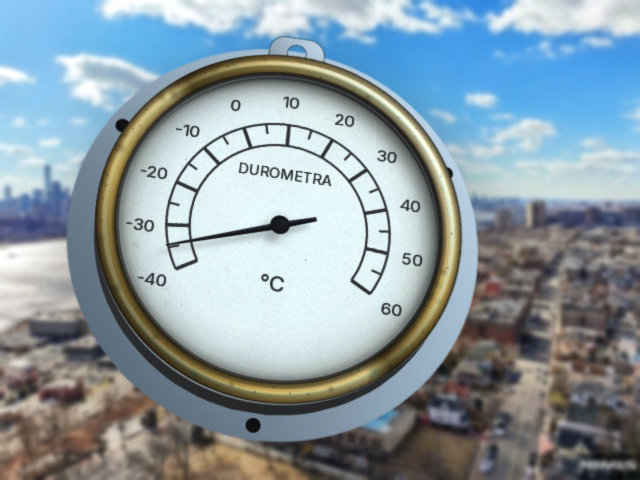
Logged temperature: -35 °C
